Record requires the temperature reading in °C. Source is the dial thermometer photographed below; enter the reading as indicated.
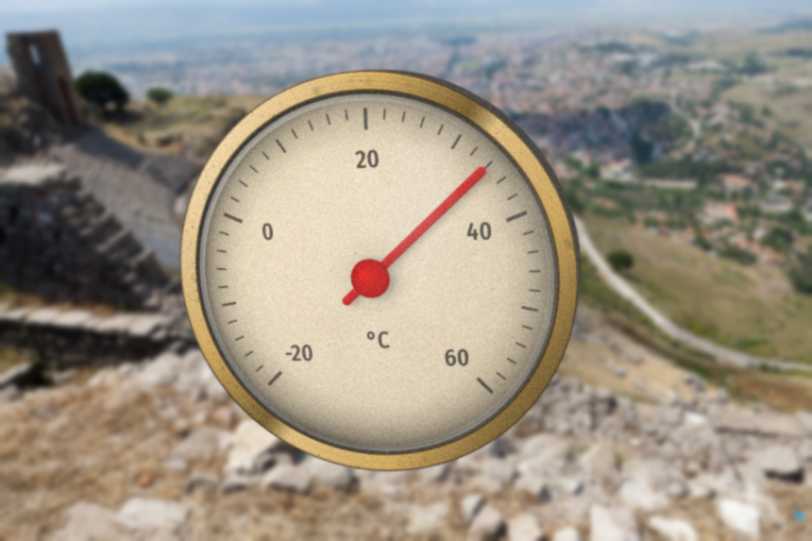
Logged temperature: 34 °C
